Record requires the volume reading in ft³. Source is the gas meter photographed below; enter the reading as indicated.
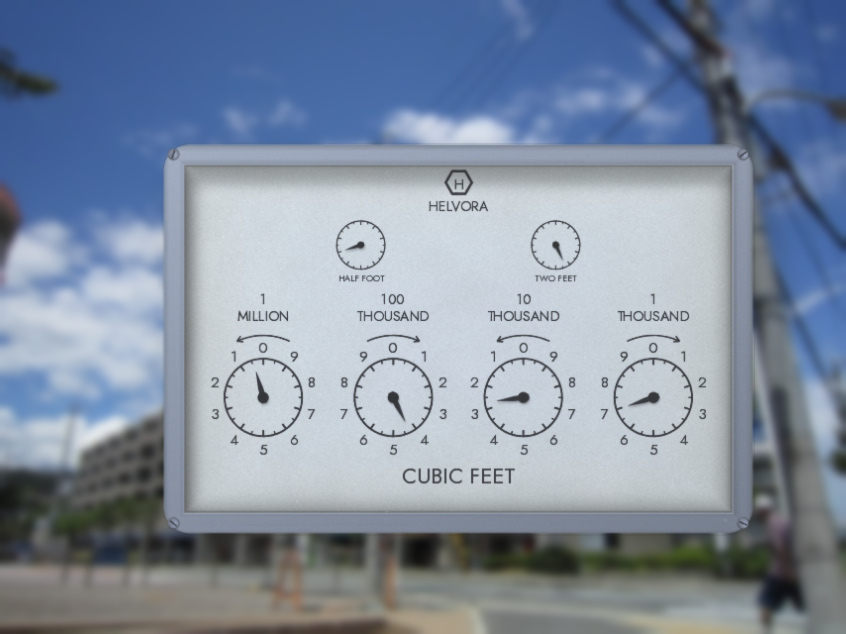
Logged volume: 42700 ft³
